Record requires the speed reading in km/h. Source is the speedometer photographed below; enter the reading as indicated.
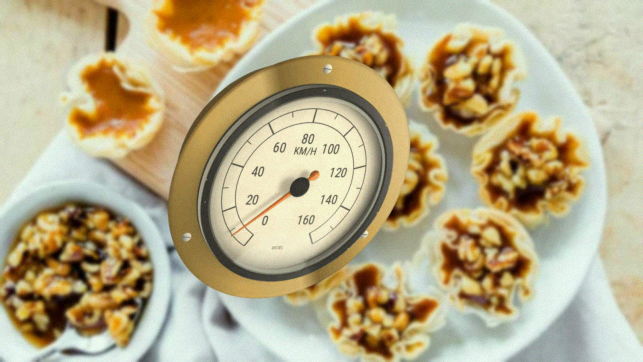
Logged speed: 10 km/h
